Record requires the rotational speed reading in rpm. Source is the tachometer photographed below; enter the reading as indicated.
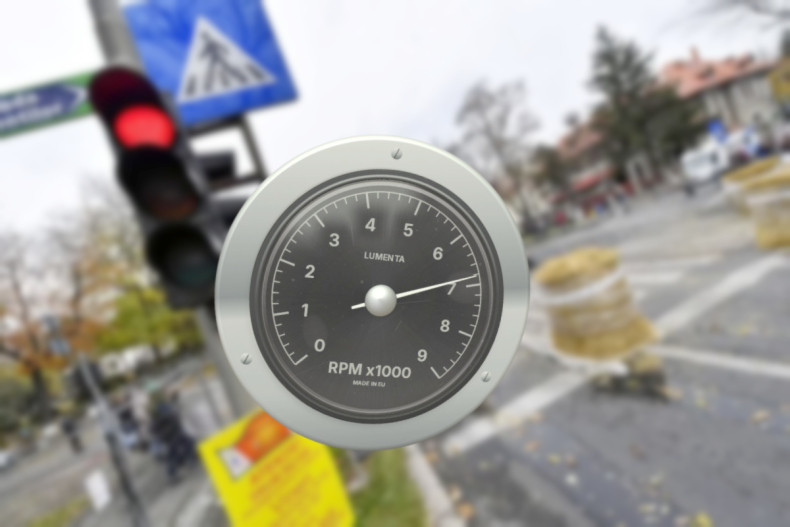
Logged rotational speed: 6800 rpm
